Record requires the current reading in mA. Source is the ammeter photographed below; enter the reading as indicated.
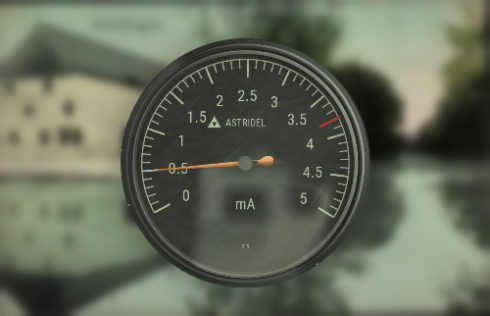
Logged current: 0.5 mA
